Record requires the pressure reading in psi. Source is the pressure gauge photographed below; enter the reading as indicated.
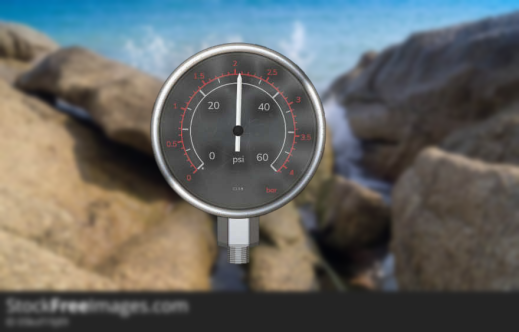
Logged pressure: 30 psi
